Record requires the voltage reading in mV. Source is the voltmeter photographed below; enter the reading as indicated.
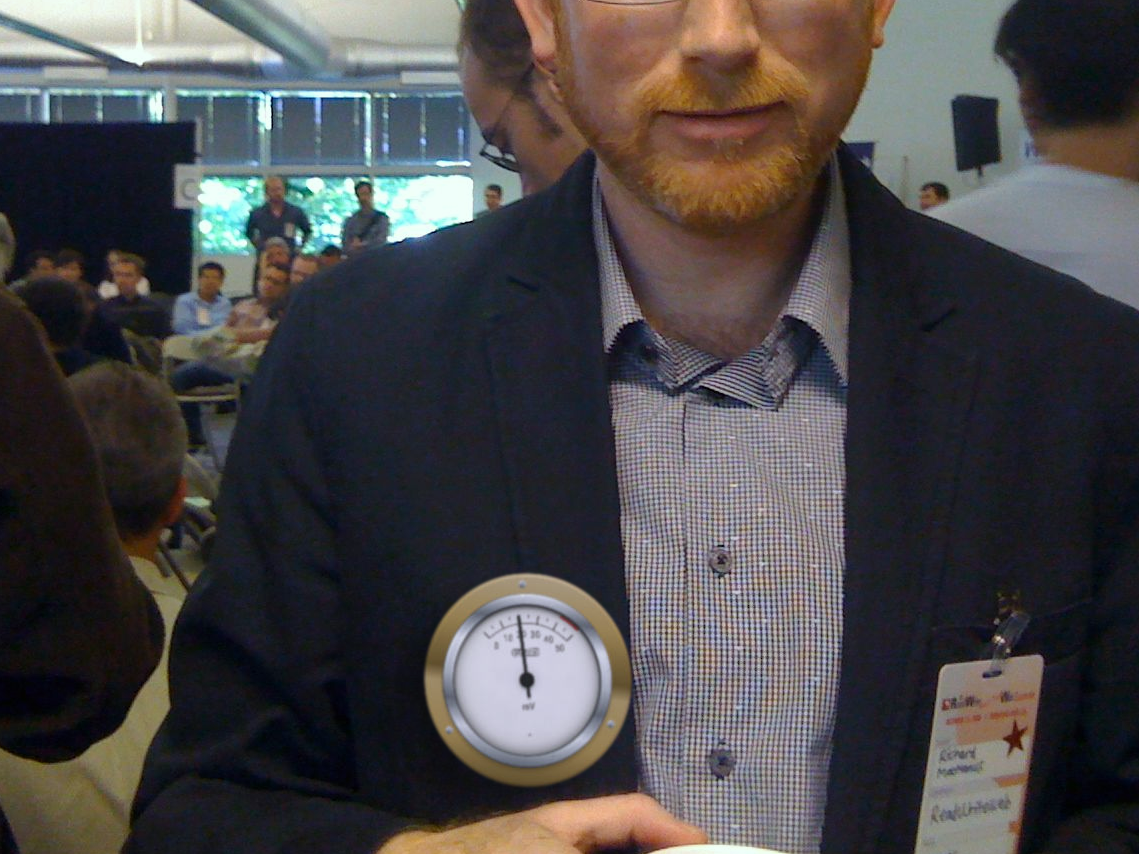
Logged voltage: 20 mV
